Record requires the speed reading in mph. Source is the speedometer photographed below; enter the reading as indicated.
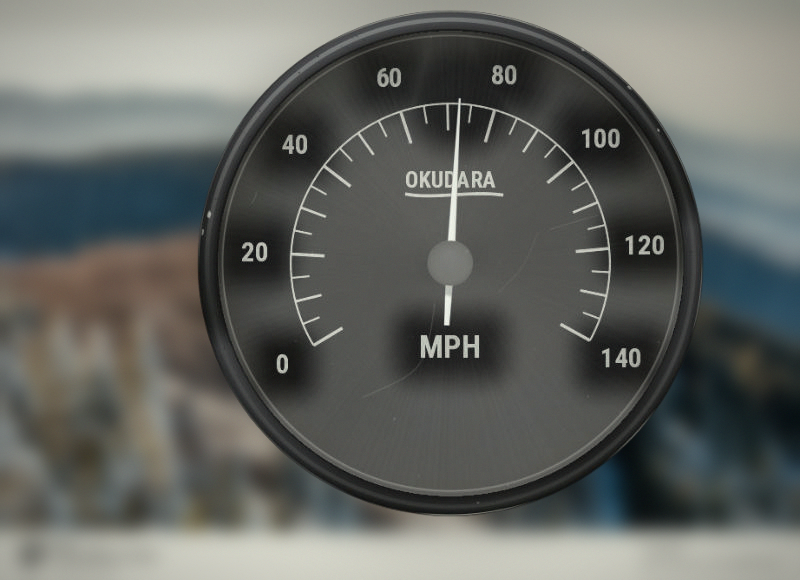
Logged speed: 72.5 mph
